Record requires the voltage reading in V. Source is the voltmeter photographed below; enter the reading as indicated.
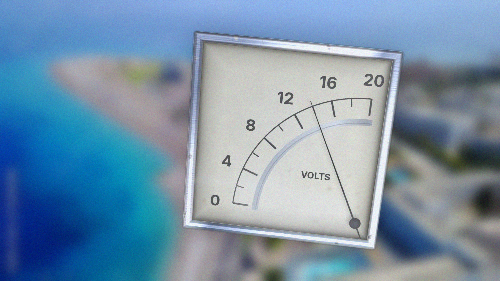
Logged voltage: 14 V
